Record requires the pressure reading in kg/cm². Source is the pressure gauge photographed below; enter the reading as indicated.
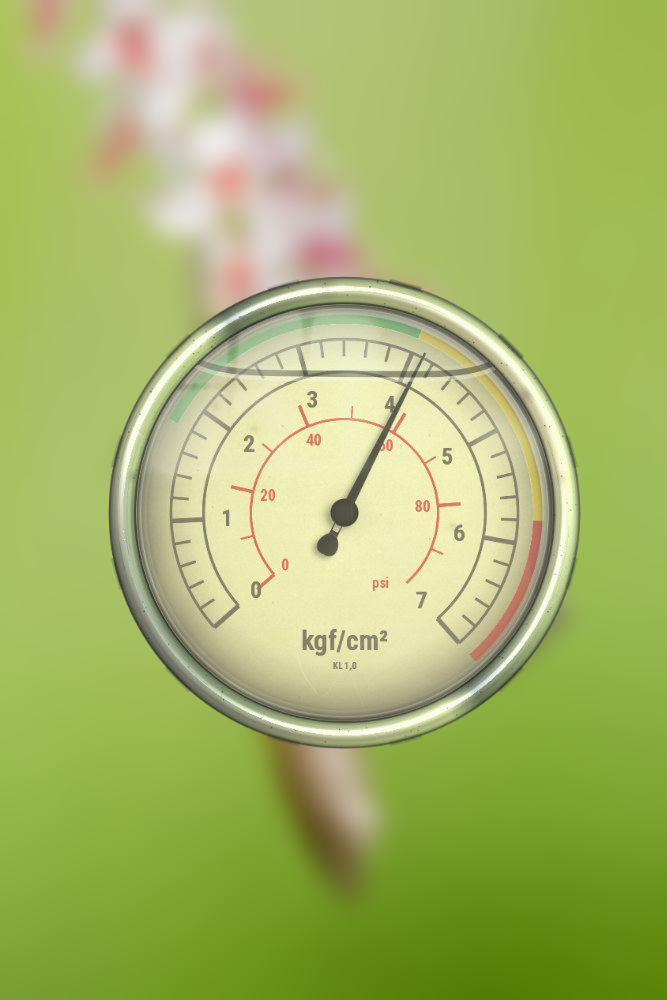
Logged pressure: 4.1 kg/cm²
